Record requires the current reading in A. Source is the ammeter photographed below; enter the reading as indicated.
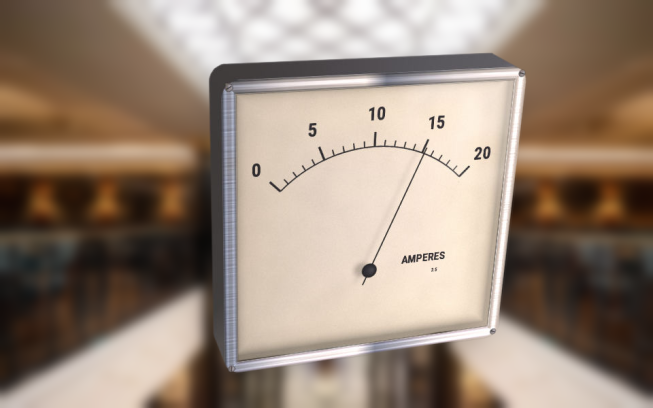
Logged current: 15 A
